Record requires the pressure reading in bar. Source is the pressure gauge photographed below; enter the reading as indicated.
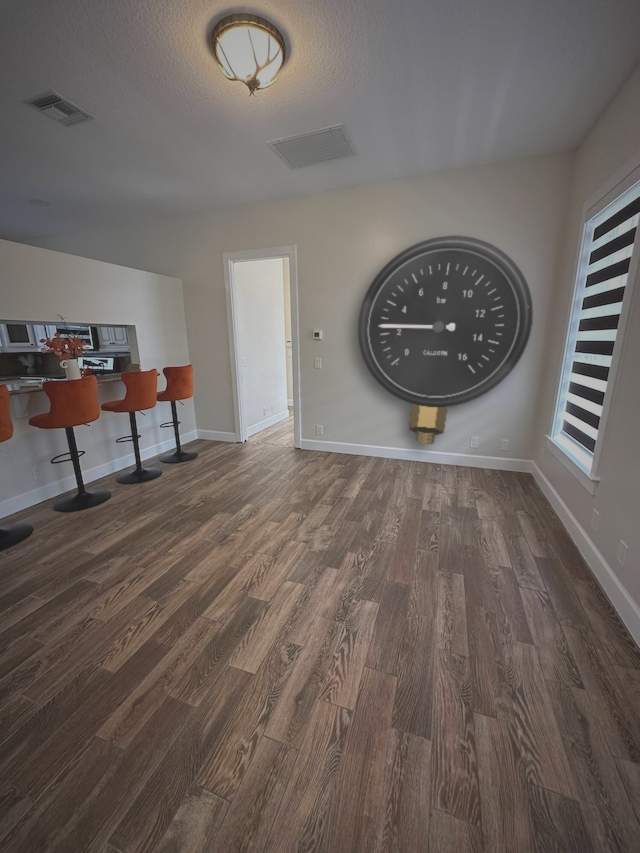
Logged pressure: 2.5 bar
